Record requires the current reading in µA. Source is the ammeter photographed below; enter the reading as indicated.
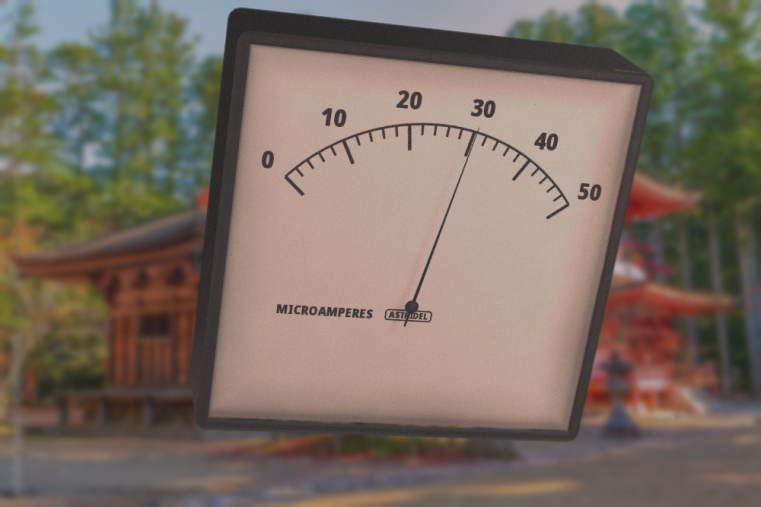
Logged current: 30 µA
